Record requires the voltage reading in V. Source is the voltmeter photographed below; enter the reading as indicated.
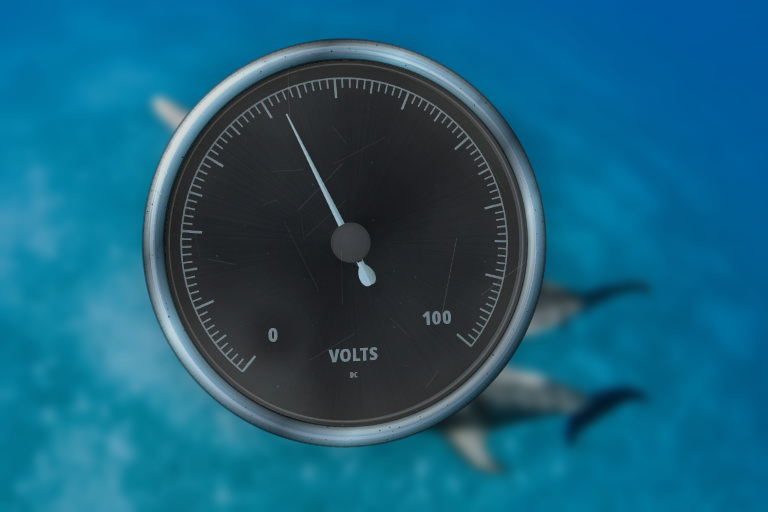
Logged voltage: 42 V
